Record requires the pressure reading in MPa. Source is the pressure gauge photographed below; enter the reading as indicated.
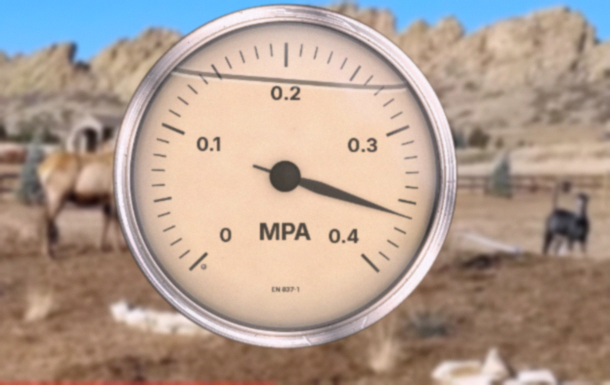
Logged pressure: 0.36 MPa
